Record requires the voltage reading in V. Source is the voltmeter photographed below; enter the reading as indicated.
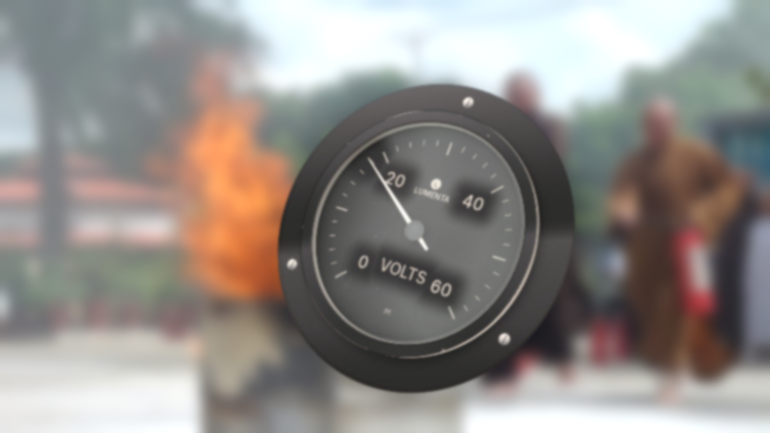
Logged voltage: 18 V
